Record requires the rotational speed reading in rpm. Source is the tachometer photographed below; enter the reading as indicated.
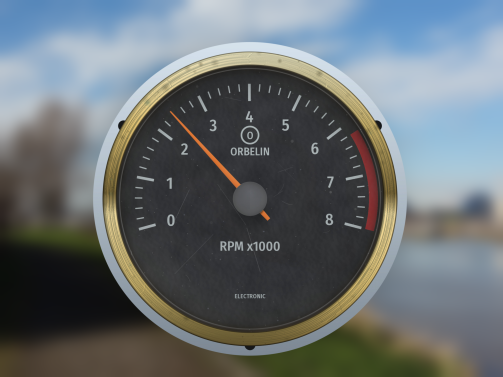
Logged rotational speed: 2400 rpm
